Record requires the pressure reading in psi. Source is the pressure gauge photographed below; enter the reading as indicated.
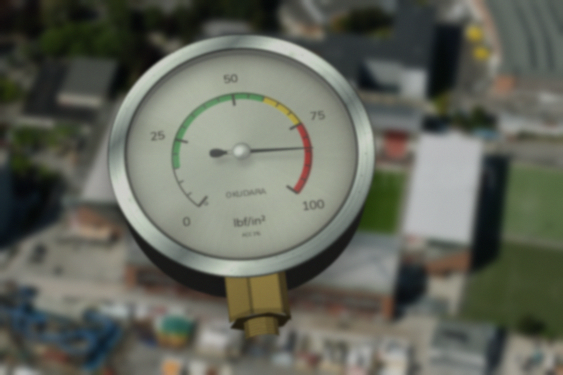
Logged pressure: 85 psi
